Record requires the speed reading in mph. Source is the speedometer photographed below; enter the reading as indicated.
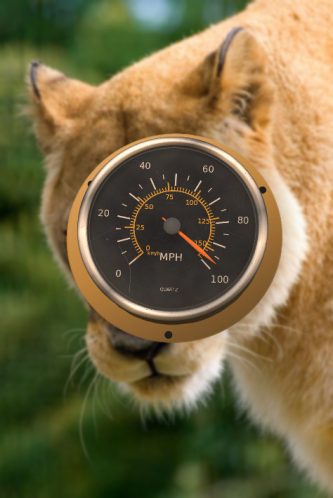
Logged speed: 97.5 mph
